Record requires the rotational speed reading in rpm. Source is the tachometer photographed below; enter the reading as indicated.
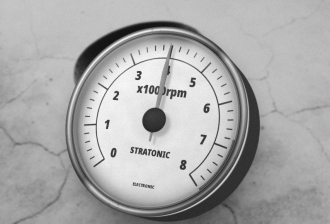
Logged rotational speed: 4000 rpm
